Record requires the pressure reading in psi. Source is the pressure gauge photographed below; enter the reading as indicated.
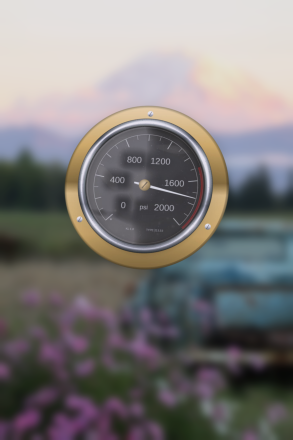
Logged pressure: 1750 psi
